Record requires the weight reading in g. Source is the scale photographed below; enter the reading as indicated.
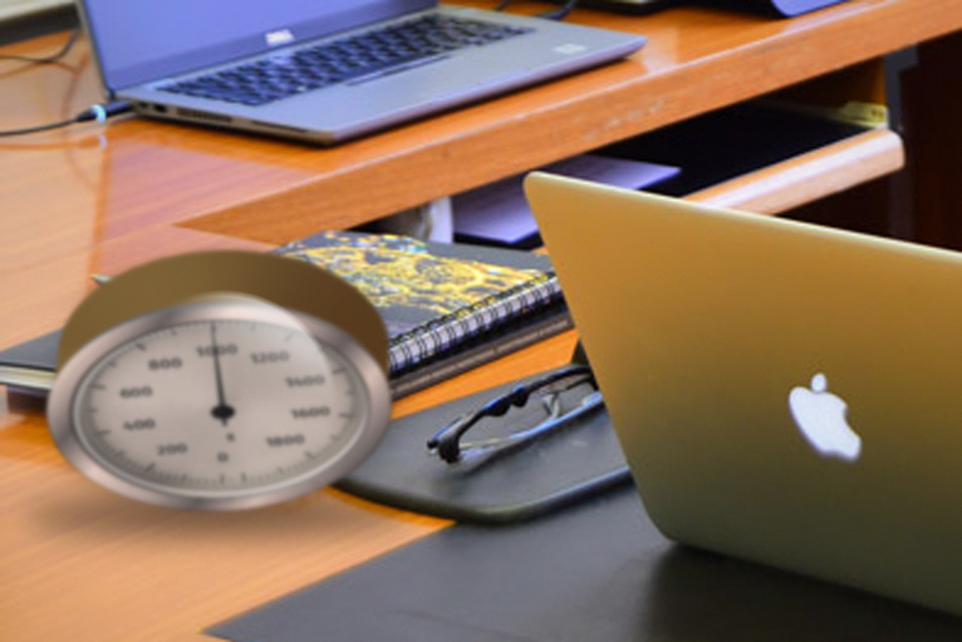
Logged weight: 1000 g
